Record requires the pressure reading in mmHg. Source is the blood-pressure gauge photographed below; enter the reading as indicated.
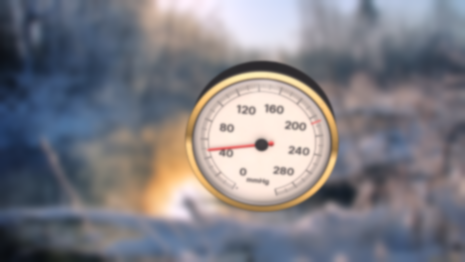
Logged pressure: 50 mmHg
